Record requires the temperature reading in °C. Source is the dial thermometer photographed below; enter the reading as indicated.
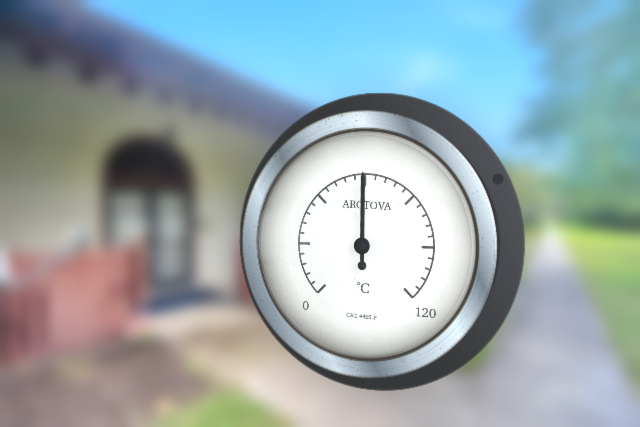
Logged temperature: 60 °C
